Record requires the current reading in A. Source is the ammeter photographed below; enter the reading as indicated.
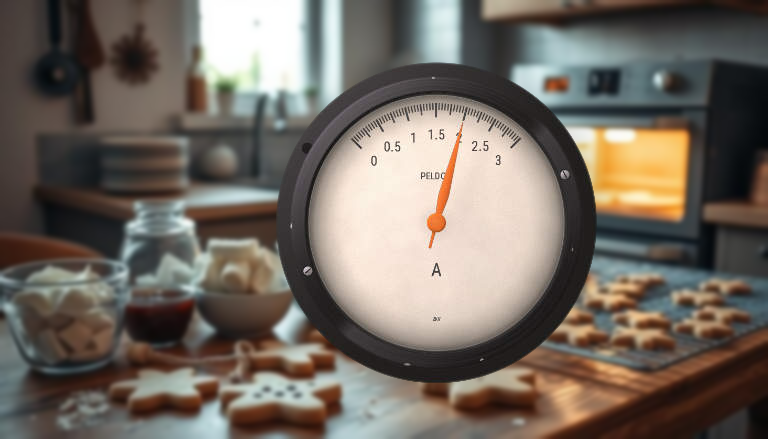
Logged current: 2 A
